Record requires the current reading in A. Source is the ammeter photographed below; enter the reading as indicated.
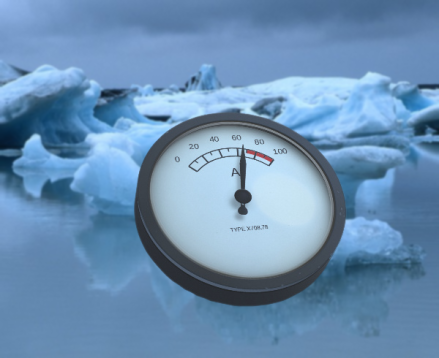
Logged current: 65 A
